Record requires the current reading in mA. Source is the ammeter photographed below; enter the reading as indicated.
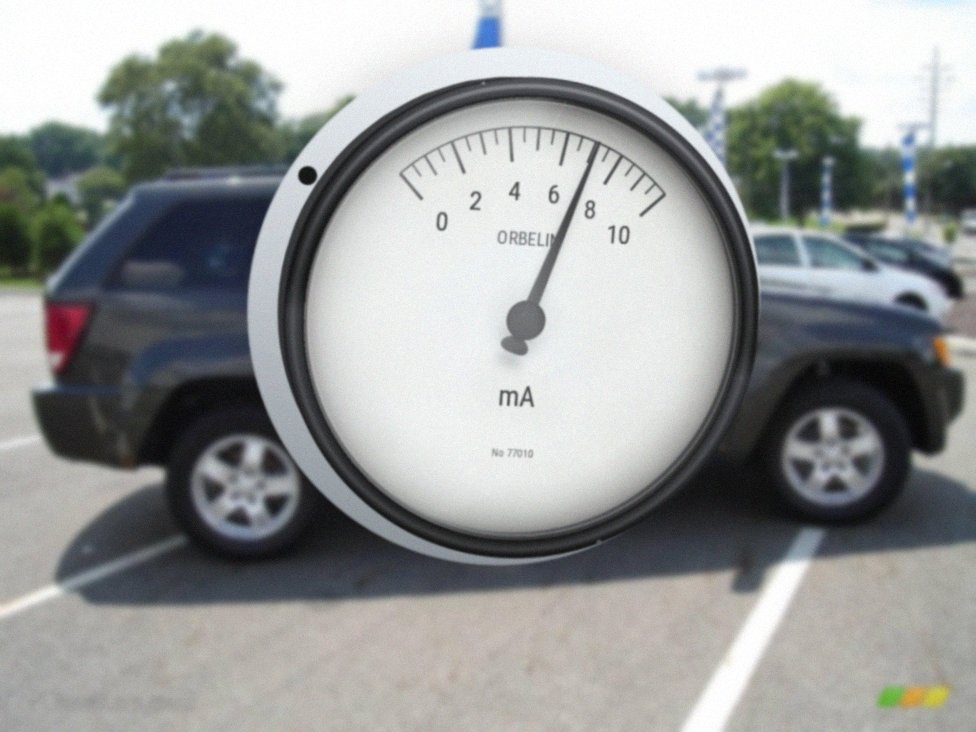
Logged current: 7 mA
